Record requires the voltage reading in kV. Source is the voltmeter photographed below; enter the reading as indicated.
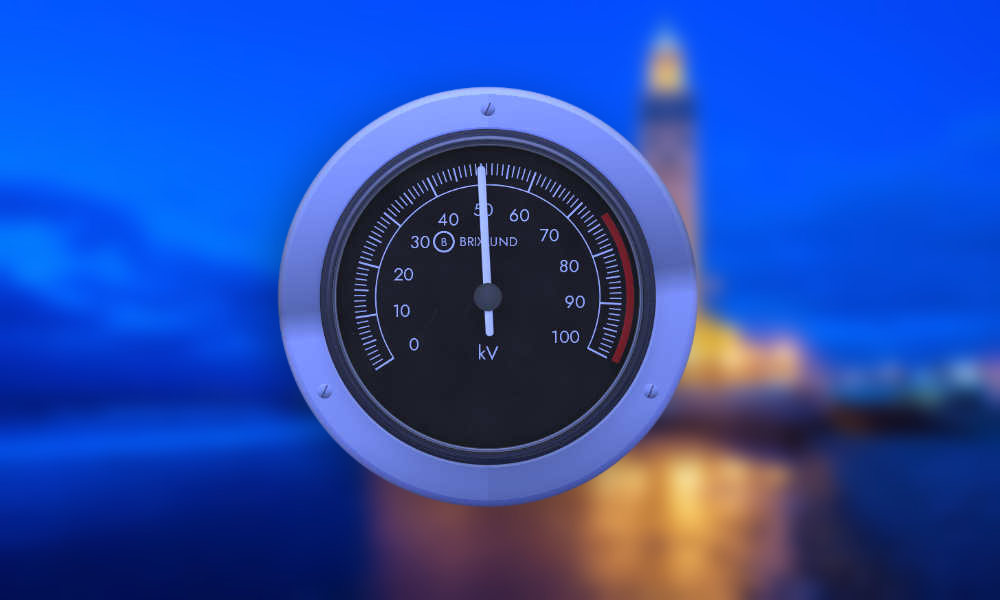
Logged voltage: 50 kV
